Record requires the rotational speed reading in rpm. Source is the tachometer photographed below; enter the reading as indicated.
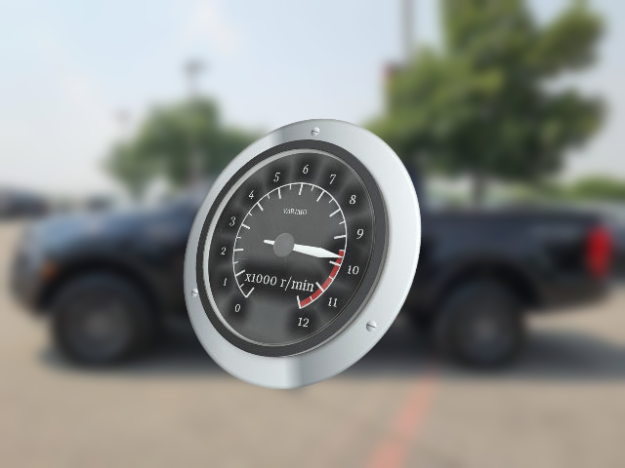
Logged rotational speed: 9750 rpm
